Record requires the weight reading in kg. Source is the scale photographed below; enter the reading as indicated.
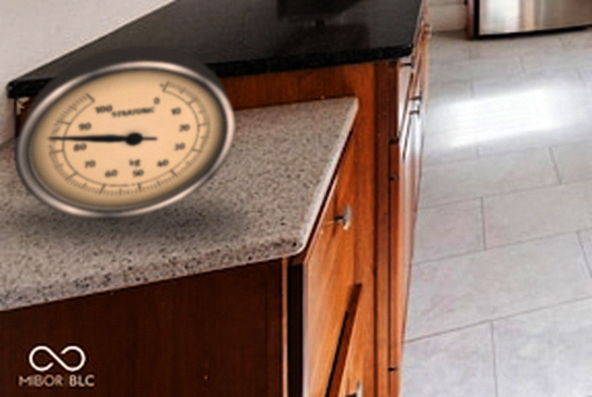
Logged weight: 85 kg
